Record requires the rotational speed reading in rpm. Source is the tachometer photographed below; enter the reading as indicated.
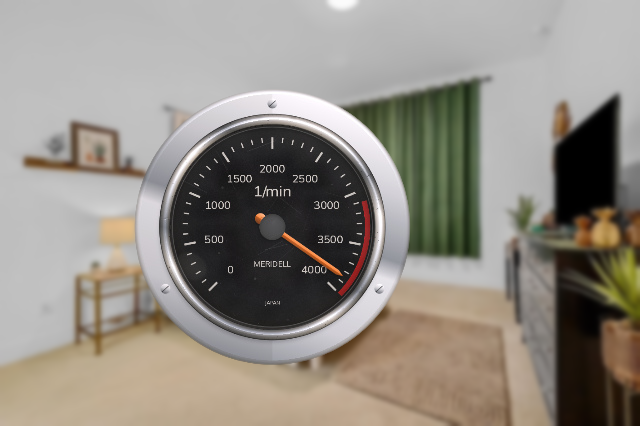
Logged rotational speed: 3850 rpm
